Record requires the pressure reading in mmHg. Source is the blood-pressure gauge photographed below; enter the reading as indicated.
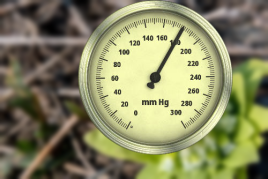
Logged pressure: 180 mmHg
